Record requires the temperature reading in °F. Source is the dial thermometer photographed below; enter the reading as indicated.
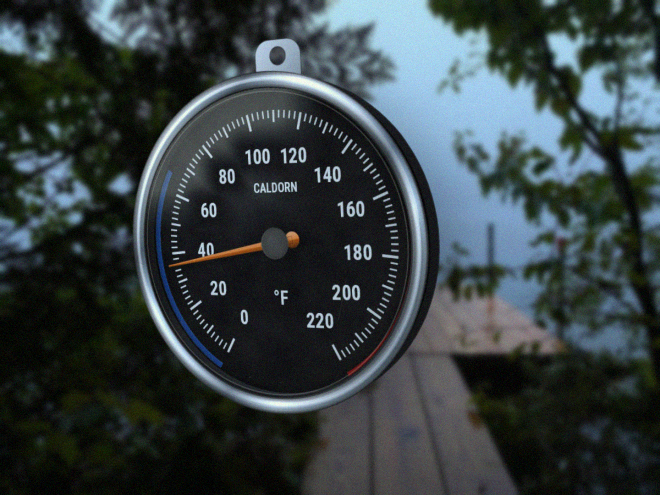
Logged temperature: 36 °F
